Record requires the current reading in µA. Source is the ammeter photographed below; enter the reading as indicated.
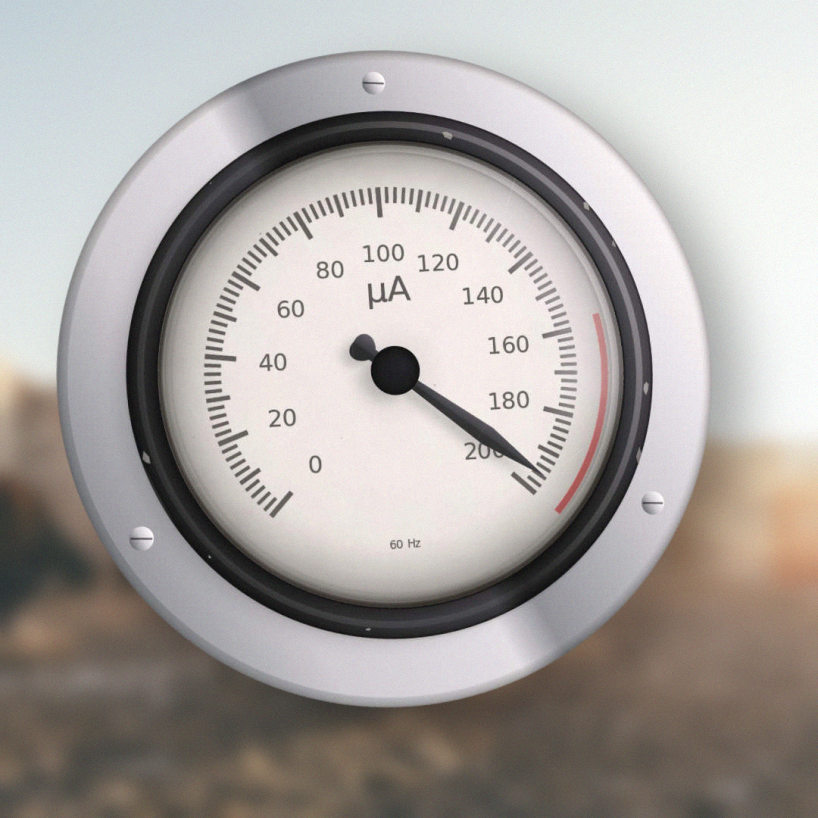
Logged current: 196 µA
